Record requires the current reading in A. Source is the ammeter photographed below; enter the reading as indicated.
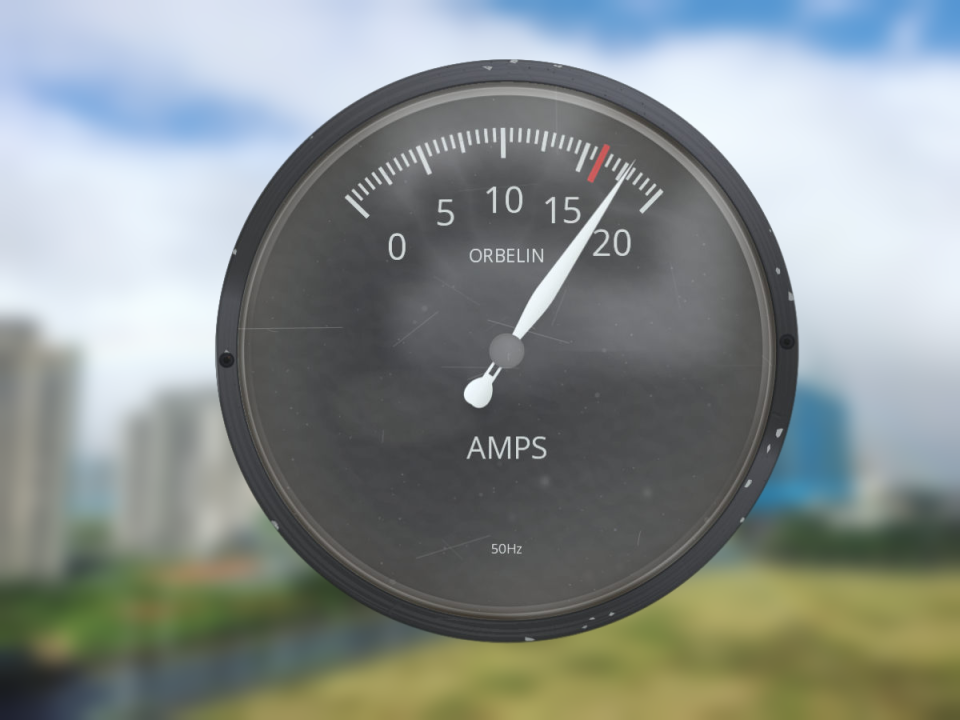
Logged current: 17.75 A
